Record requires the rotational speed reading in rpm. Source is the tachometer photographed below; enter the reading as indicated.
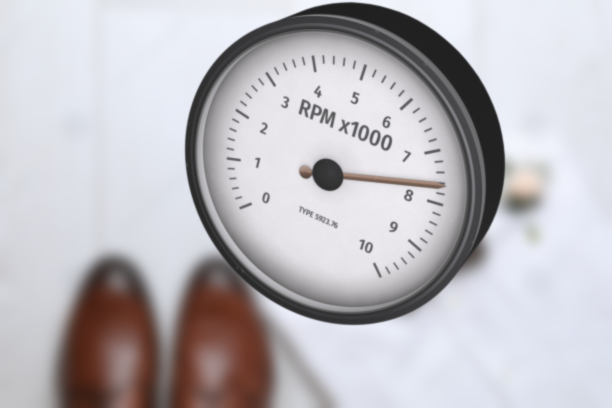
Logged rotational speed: 7600 rpm
